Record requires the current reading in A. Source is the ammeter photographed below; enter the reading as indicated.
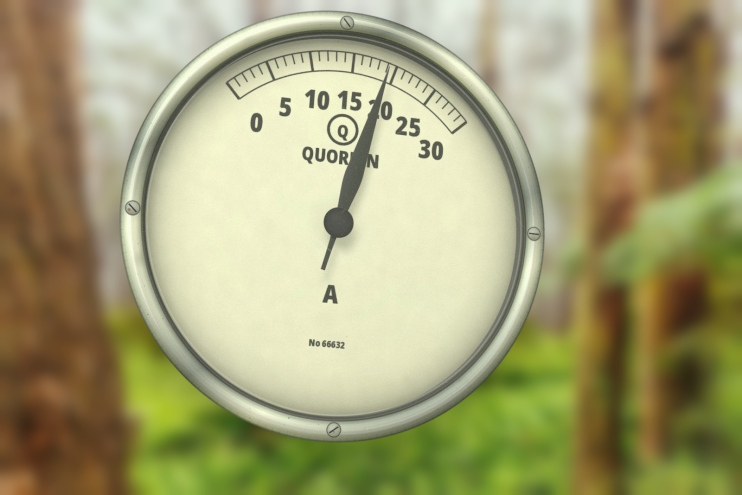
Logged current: 19 A
